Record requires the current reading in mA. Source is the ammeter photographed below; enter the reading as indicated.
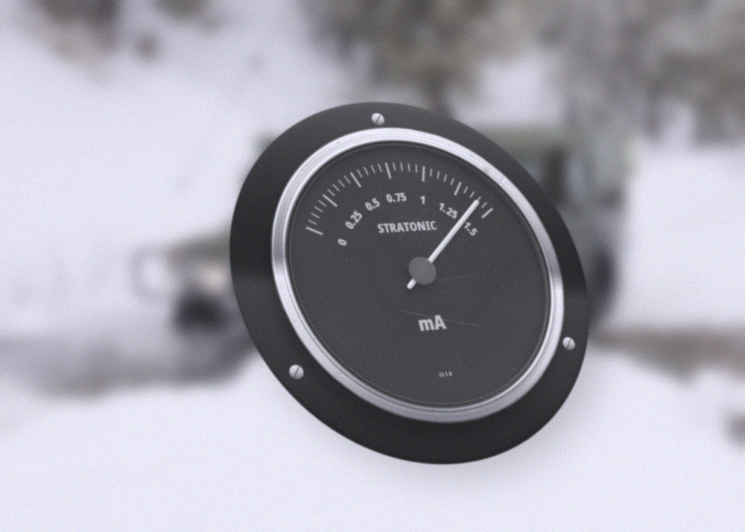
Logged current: 1.4 mA
